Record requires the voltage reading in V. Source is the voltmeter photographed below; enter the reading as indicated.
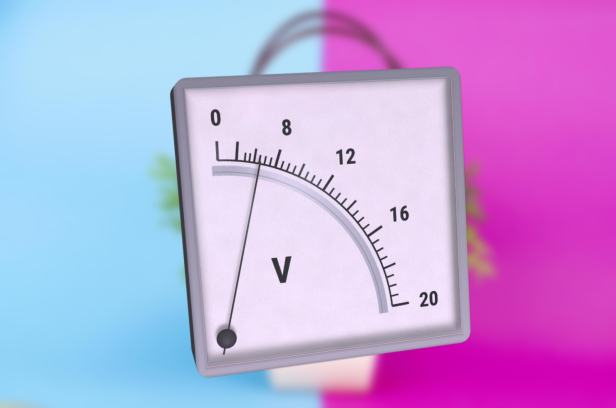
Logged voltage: 6.5 V
